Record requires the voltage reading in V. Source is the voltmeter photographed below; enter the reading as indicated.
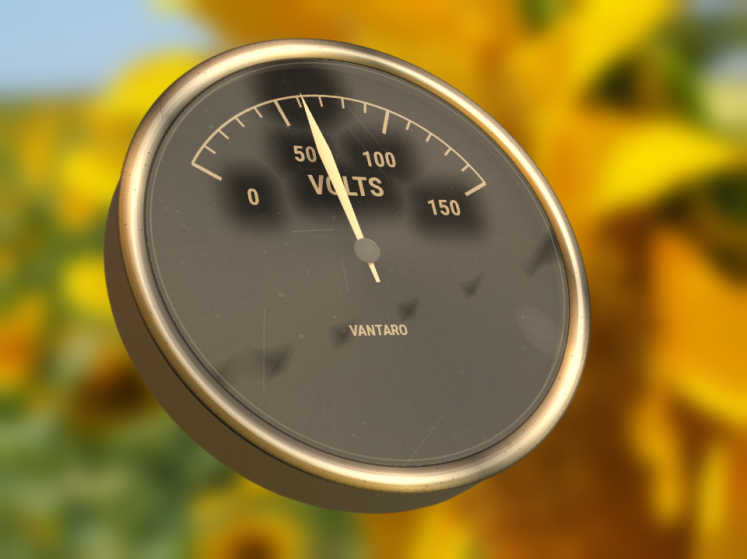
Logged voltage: 60 V
